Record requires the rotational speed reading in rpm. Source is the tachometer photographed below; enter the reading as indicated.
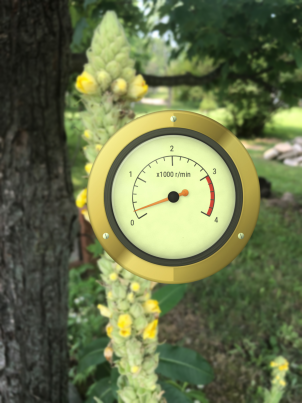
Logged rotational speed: 200 rpm
